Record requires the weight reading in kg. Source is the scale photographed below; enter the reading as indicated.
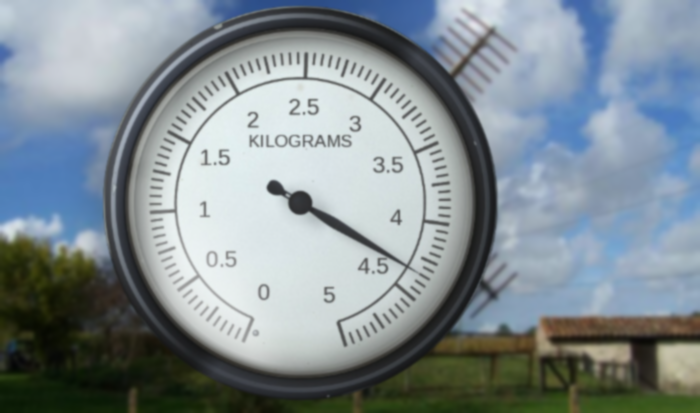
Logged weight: 4.35 kg
